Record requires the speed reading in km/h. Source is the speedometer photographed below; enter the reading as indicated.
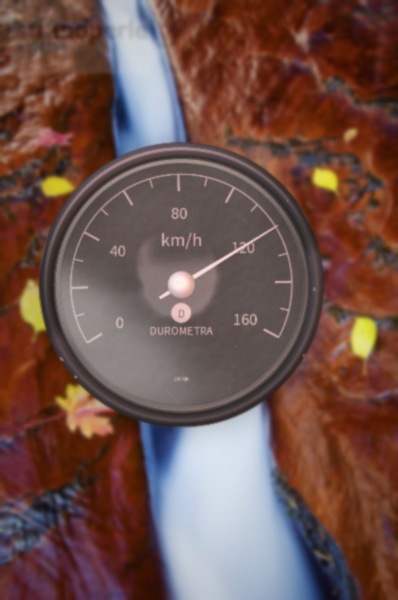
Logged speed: 120 km/h
